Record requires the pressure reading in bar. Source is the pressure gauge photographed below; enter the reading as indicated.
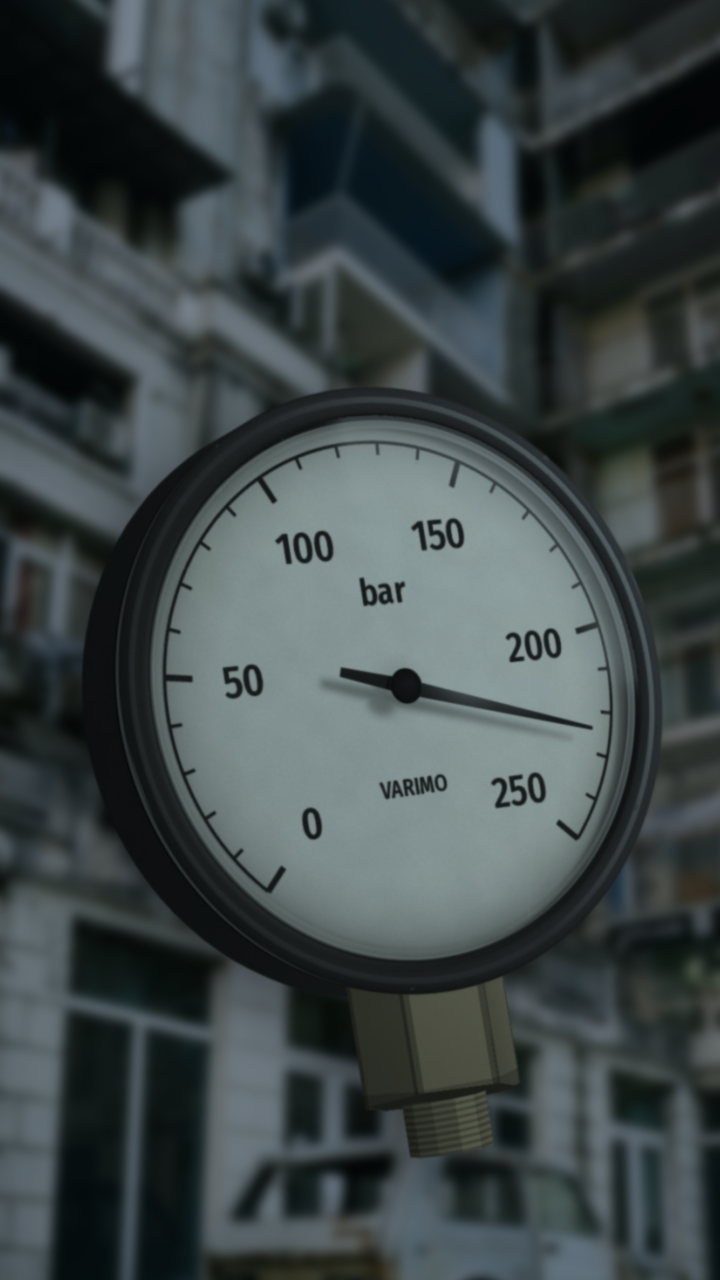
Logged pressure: 225 bar
